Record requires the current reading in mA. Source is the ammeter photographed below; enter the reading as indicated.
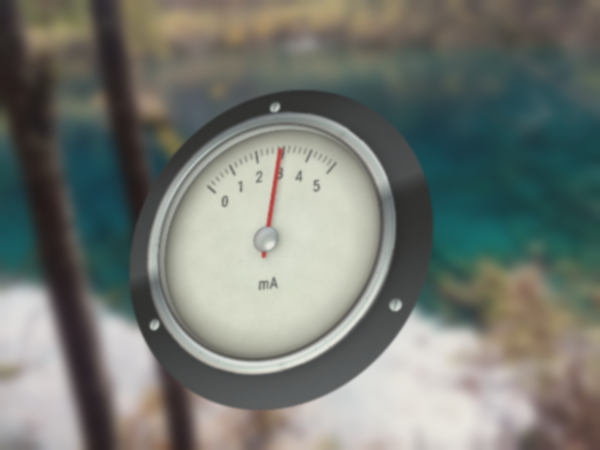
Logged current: 3 mA
